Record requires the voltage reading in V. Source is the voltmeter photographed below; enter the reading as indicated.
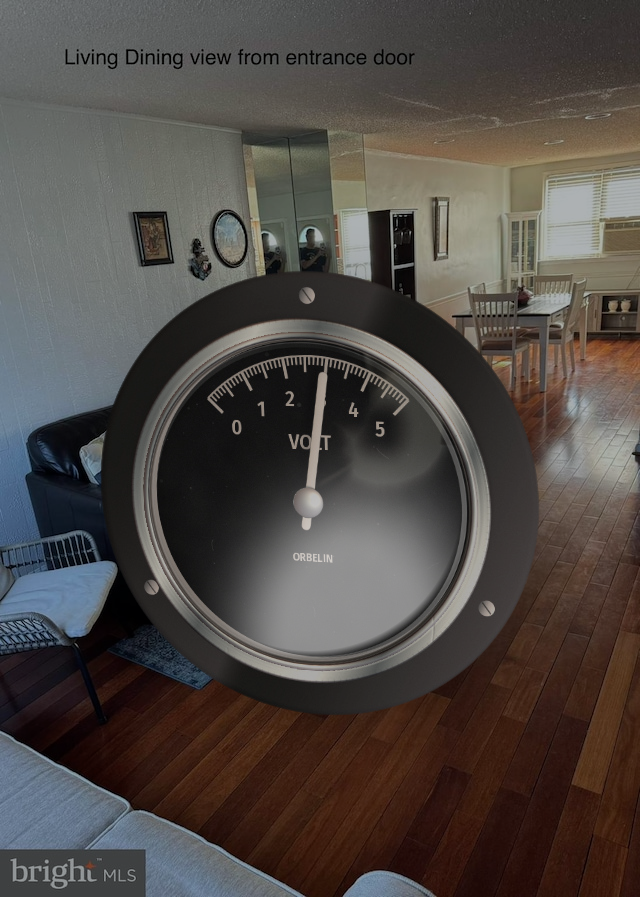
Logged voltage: 3 V
